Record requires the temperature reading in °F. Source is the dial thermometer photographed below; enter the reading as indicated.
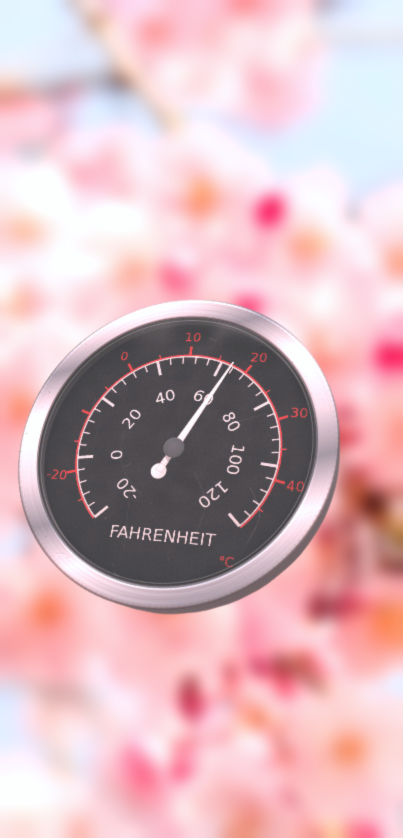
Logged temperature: 64 °F
